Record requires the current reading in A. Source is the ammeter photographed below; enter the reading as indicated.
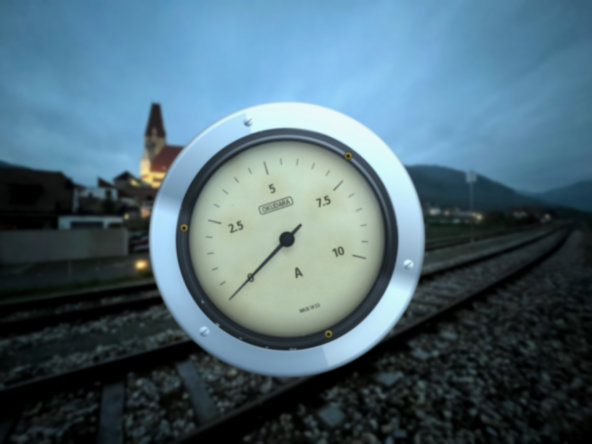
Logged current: 0 A
